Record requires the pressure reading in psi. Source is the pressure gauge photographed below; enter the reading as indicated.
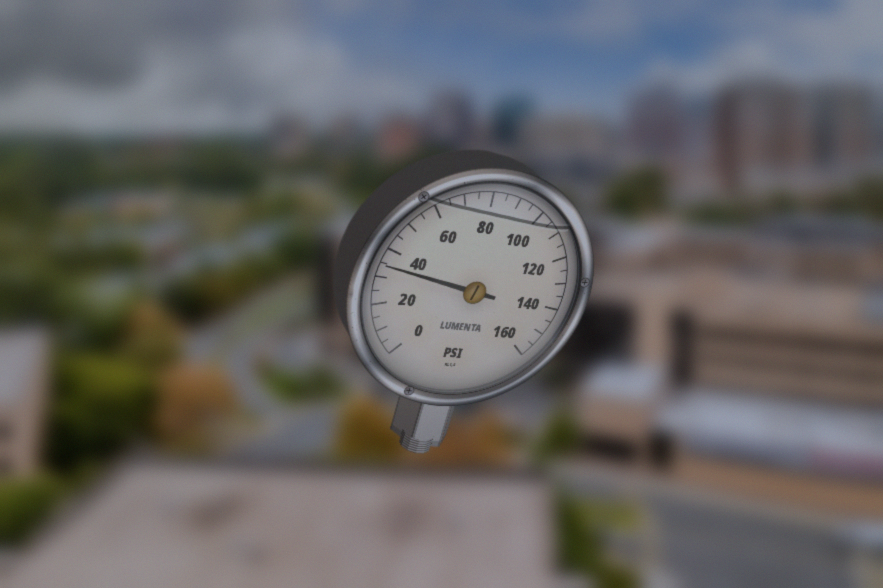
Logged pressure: 35 psi
